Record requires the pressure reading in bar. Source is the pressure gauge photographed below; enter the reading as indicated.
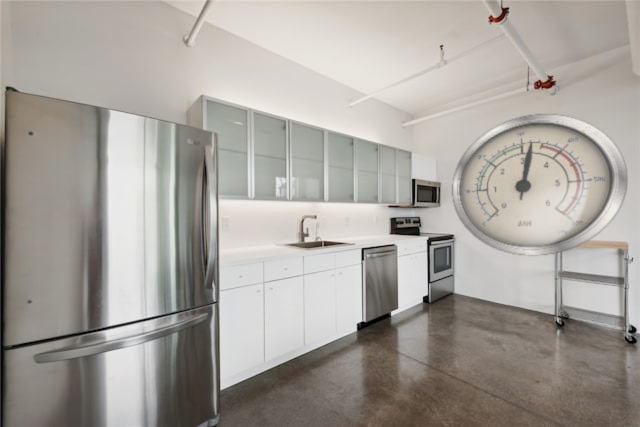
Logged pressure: 3.25 bar
